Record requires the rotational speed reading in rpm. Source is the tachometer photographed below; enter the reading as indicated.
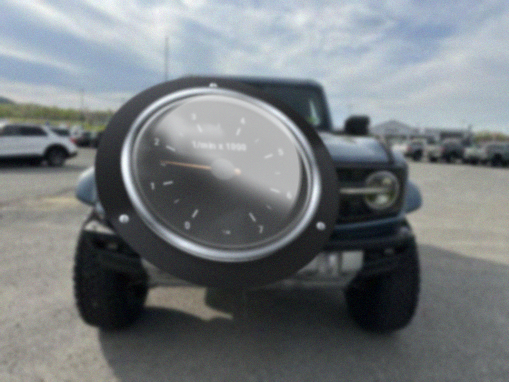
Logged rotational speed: 1500 rpm
